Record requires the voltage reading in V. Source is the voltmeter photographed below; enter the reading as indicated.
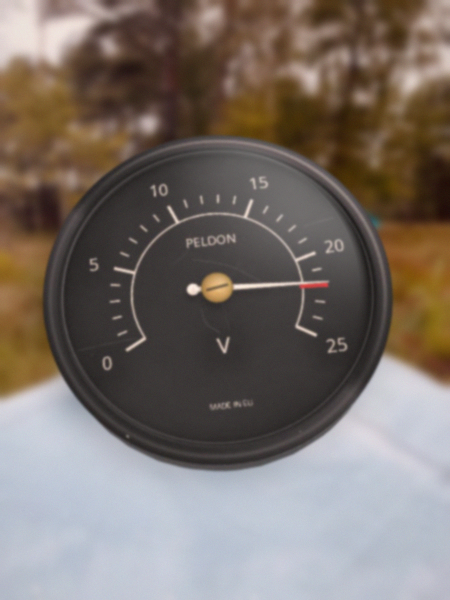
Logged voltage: 22 V
